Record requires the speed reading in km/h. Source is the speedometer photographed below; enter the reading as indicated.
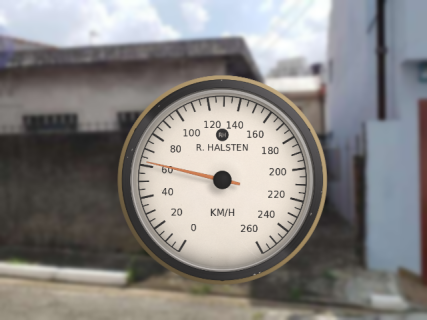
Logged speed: 62.5 km/h
